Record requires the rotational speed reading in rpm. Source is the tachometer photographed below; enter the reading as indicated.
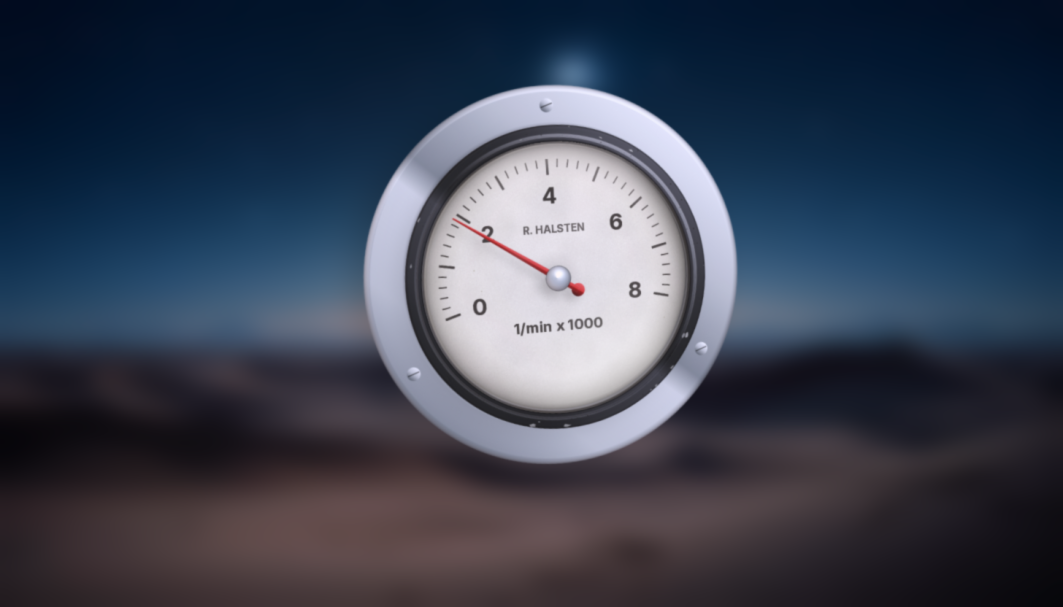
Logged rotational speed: 1900 rpm
